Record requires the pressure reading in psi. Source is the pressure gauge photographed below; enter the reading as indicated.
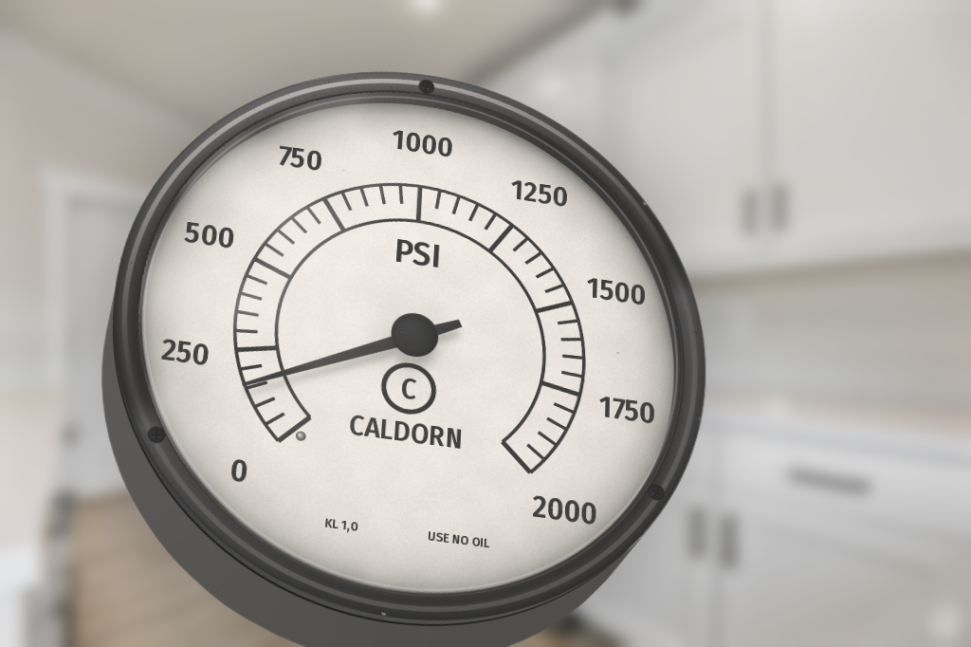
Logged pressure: 150 psi
